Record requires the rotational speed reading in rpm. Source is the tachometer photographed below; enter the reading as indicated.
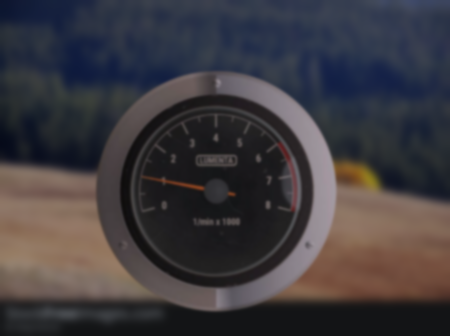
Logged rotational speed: 1000 rpm
